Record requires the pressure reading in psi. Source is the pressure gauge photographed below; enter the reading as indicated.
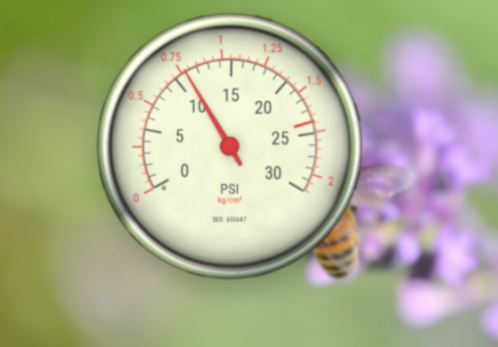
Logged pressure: 11 psi
